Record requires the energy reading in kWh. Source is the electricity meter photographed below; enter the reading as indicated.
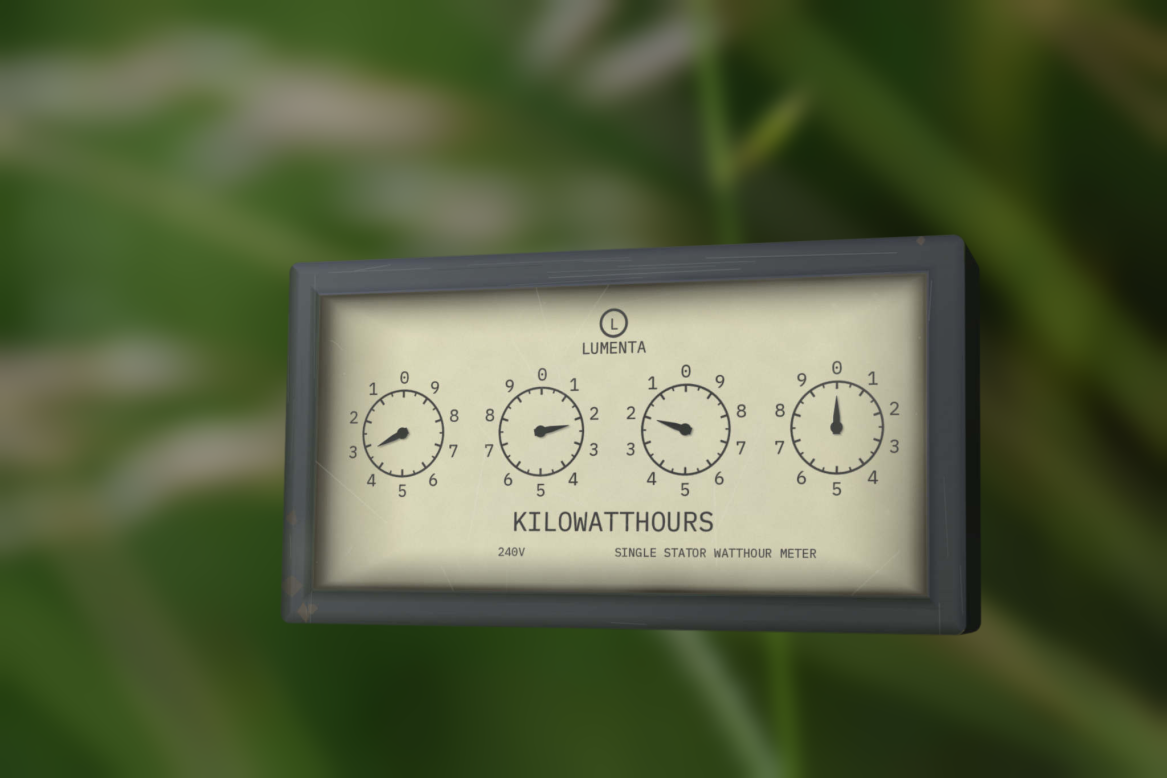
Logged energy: 3220 kWh
